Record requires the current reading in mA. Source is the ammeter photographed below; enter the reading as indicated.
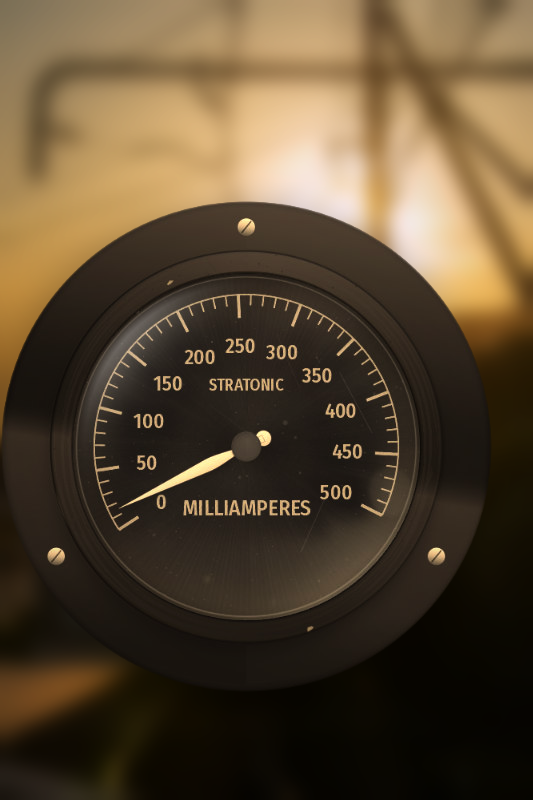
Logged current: 15 mA
